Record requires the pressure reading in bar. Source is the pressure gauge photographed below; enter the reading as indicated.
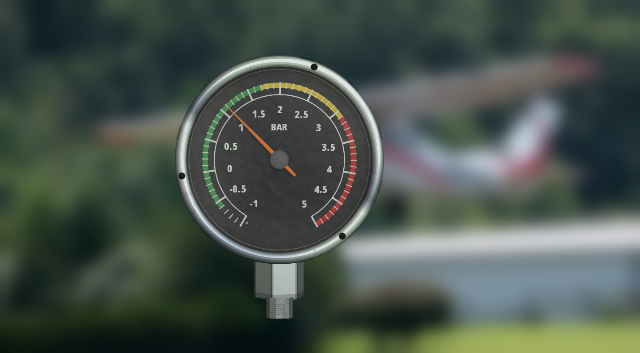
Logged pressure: 1.1 bar
